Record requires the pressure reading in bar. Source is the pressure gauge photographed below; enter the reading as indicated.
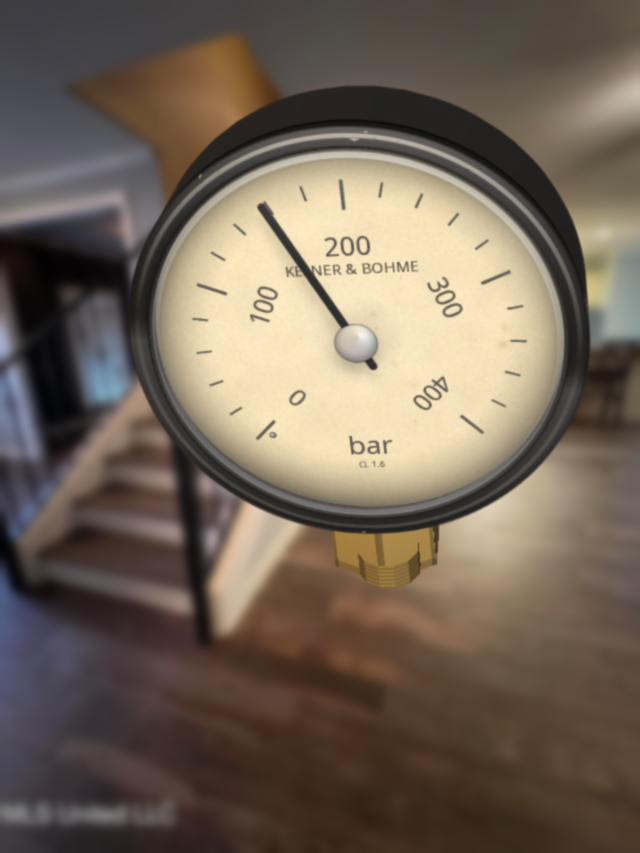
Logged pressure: 160 bar
